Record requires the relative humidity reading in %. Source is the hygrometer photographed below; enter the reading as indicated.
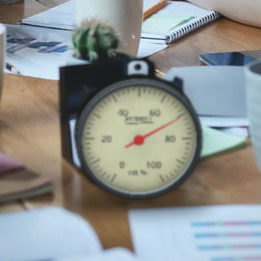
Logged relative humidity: 70 %
